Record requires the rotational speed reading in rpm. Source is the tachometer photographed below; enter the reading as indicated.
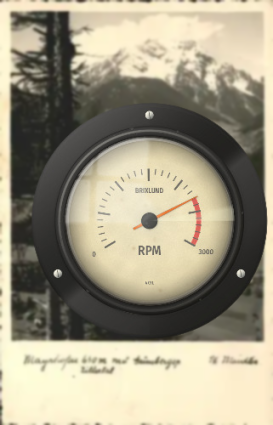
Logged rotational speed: 2300 rpm
